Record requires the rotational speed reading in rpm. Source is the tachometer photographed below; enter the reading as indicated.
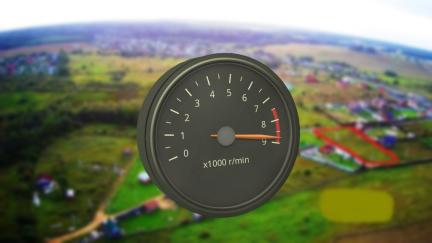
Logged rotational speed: 8750 rpm
